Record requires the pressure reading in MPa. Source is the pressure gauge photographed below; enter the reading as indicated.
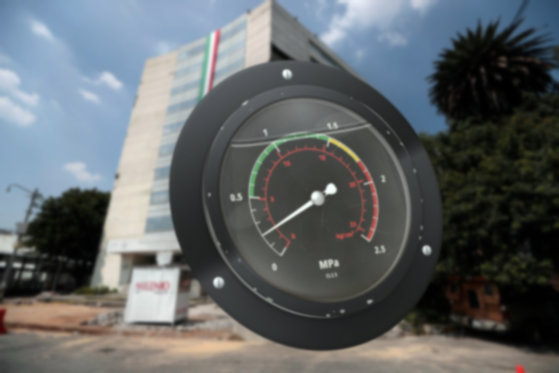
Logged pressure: 0.2 MPa
